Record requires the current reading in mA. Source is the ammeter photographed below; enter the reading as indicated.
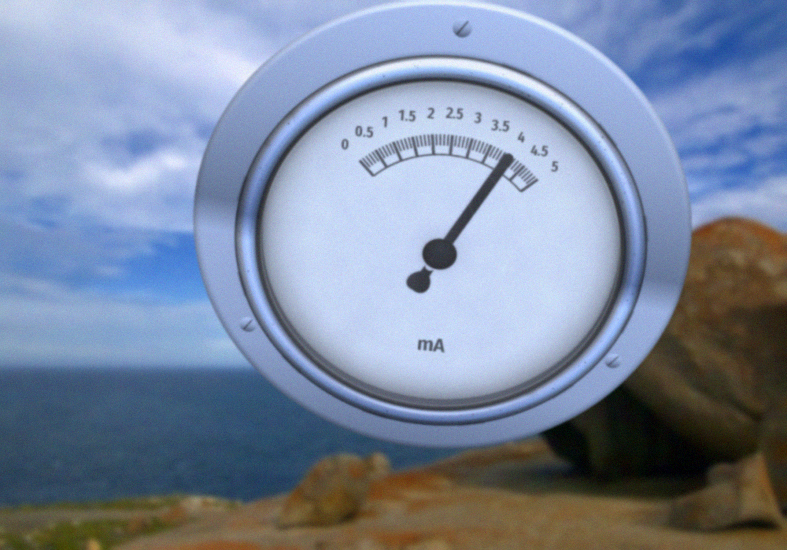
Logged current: 4 mA
